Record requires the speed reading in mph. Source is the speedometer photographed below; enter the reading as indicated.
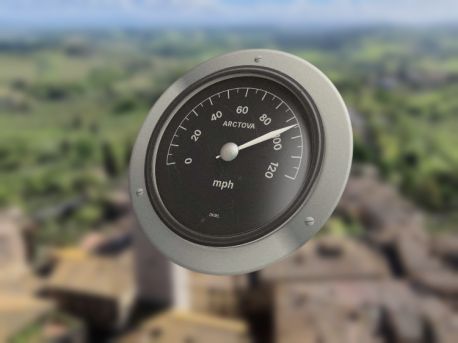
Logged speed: 95 mph
